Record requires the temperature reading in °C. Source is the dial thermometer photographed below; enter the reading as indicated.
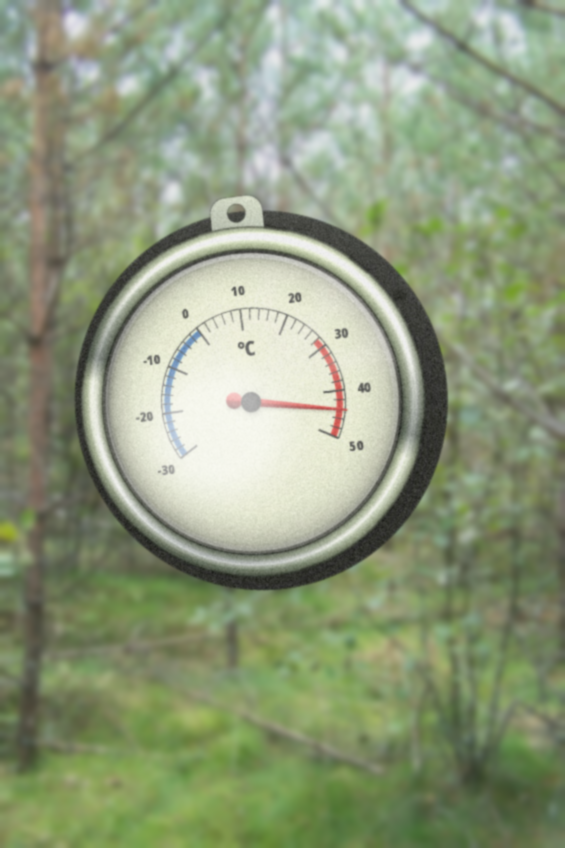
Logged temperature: 44 °C
